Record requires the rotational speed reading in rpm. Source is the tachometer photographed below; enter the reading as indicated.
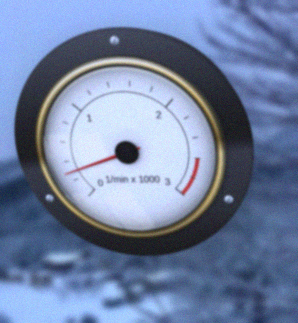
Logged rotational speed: 300 rpm
